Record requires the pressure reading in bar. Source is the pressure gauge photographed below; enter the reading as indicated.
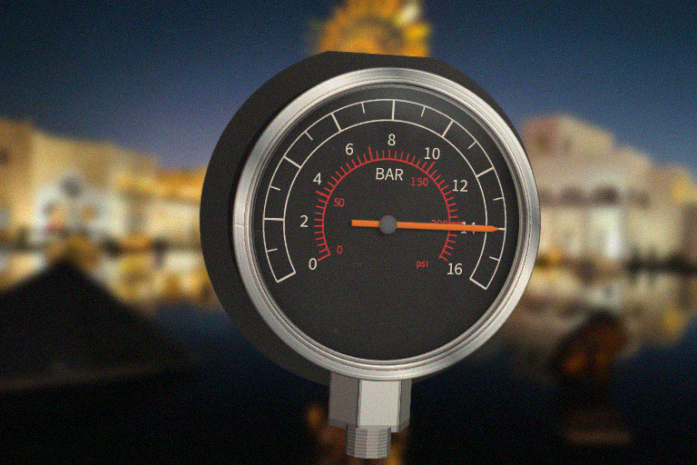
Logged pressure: 14 bar
